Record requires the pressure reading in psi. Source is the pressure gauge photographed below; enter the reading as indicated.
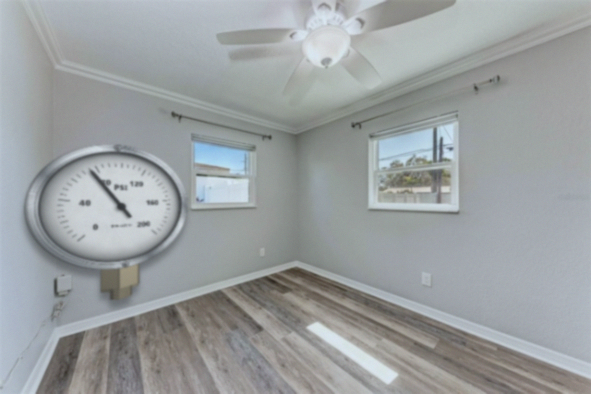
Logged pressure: 75 psi
